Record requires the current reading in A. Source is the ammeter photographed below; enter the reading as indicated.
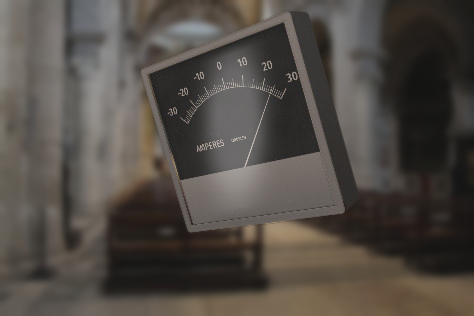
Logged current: 25 A
